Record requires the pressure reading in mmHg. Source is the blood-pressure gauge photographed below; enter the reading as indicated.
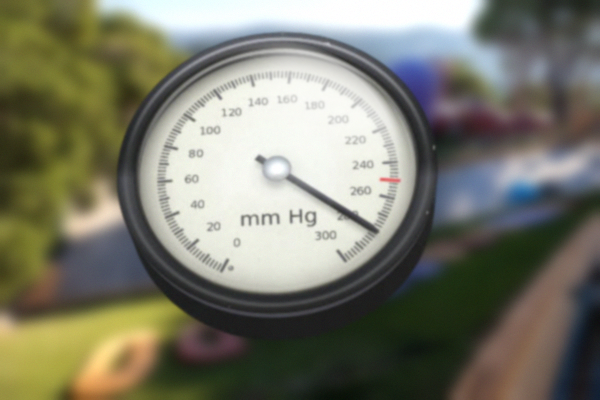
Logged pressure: 280 mmHg
